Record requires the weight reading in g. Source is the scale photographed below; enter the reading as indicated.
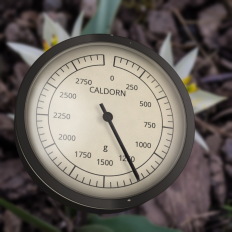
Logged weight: 1250 g
